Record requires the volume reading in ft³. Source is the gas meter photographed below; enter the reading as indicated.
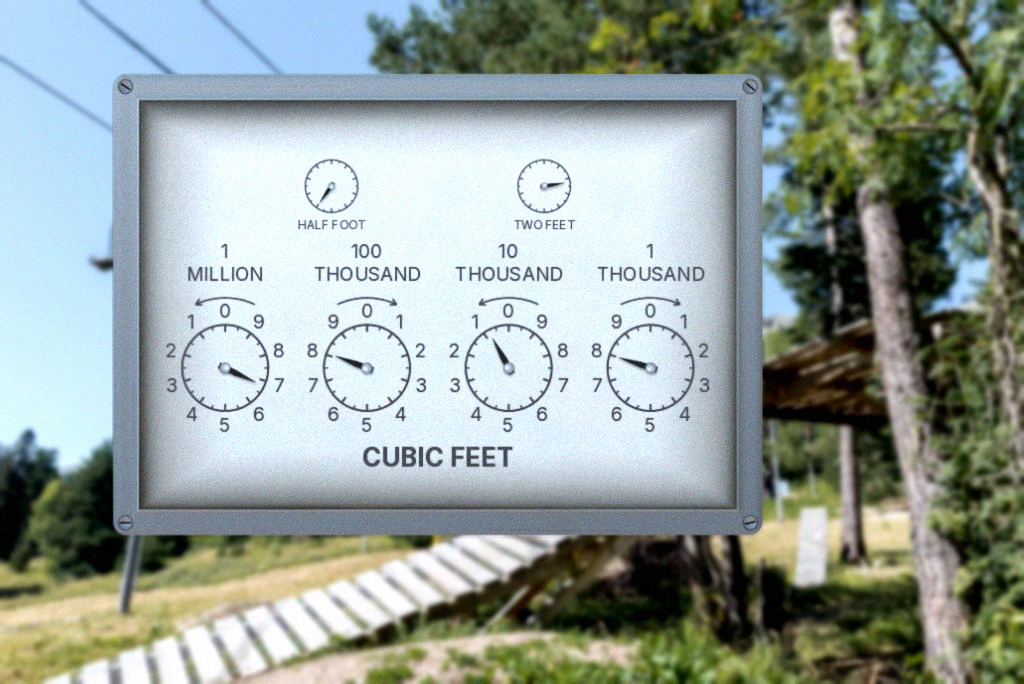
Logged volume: 680800 ft³
